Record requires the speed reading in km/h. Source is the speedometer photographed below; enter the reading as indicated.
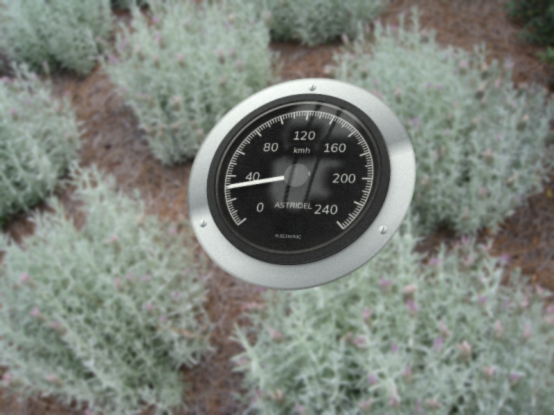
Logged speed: 30 km/h
